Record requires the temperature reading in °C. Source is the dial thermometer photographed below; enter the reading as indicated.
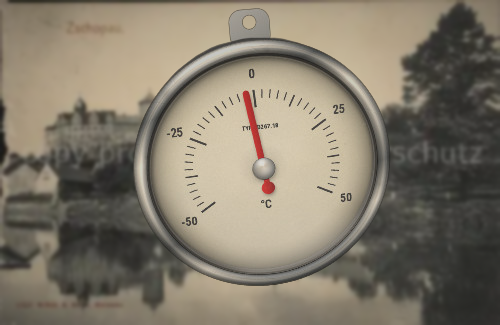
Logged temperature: -2.5 °C
